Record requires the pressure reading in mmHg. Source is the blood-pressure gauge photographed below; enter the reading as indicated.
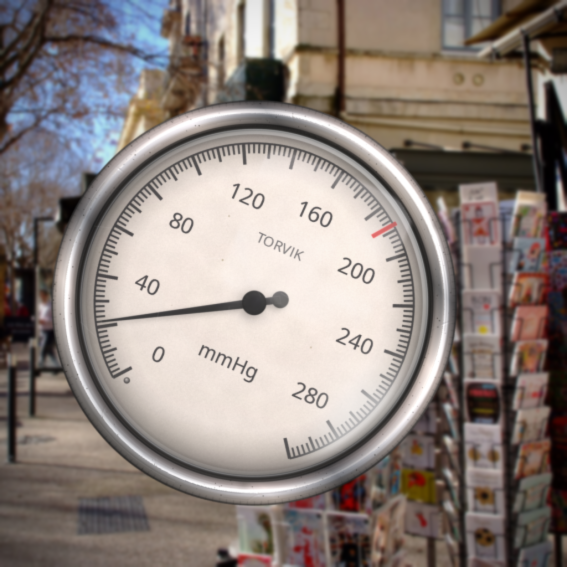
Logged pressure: 22 mmHg
